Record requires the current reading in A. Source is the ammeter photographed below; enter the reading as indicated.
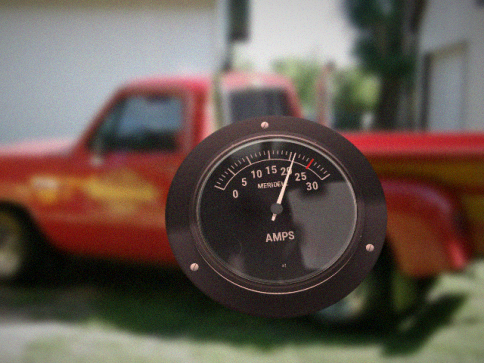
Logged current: 21 A
